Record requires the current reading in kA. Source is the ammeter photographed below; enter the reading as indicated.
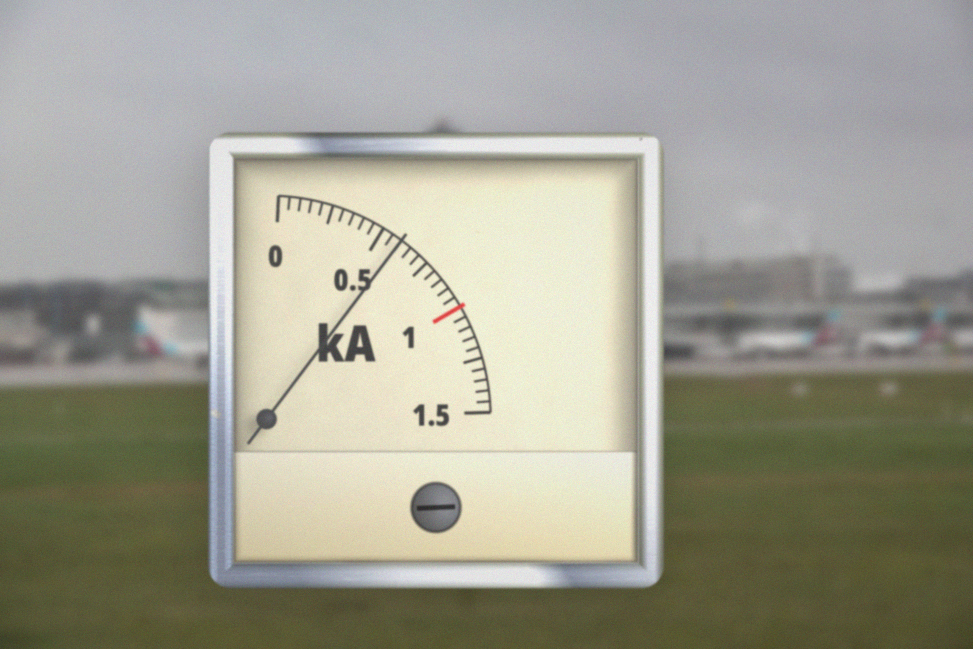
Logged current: 0.6 kA
